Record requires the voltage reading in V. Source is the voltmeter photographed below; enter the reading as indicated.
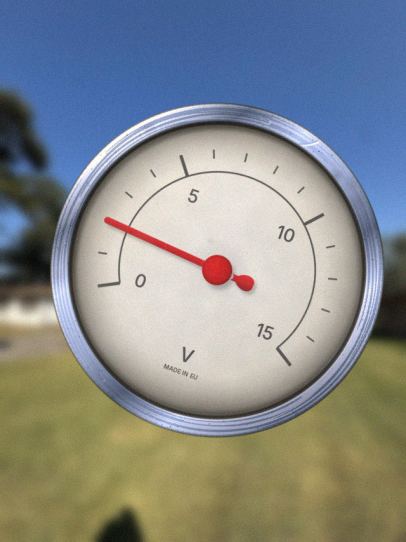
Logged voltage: 2 V
